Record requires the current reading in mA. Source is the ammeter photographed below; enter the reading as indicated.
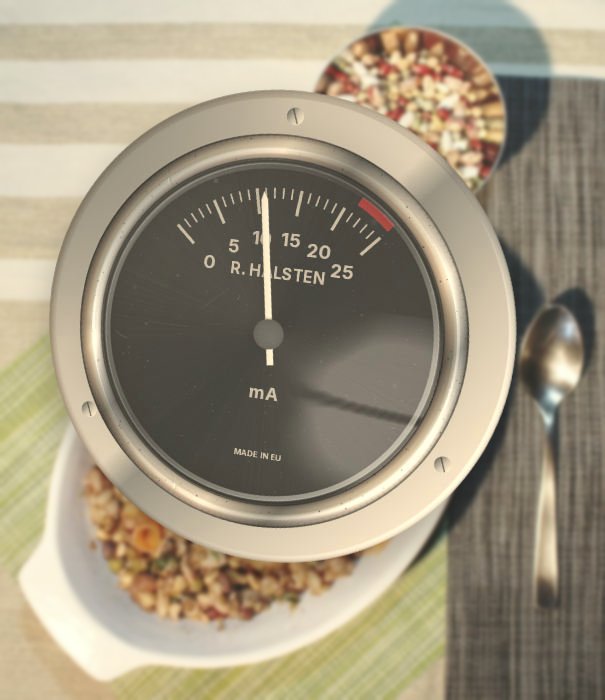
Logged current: 11 mA
